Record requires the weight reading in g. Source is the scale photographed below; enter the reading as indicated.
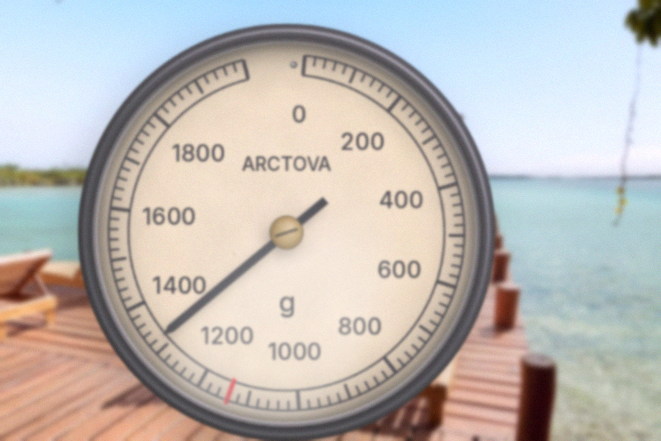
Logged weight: 1320 g
